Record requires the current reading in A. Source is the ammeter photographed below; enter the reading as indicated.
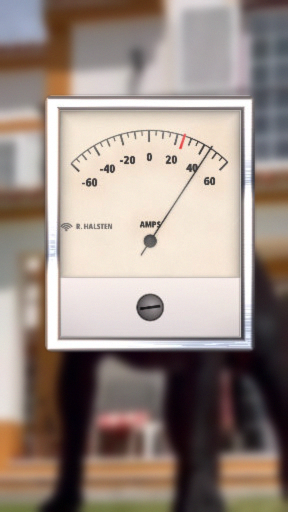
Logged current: 45 A
